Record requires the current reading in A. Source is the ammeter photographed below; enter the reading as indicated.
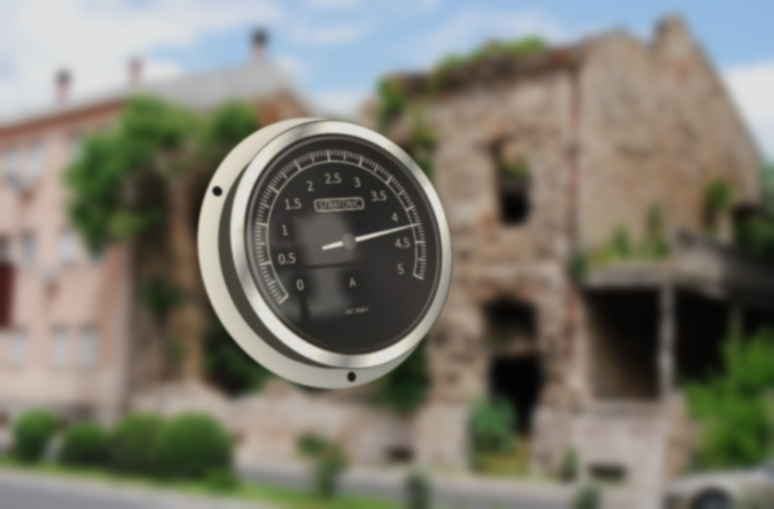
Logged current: 4.25 A
